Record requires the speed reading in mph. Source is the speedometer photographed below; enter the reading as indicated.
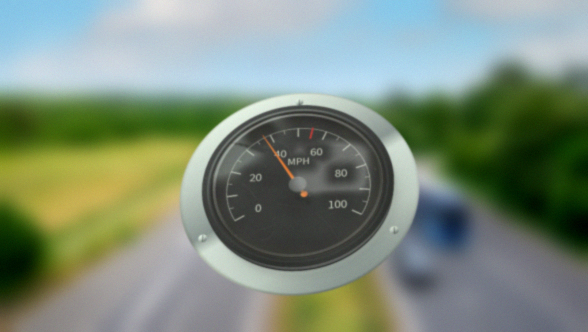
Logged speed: 37.5 mph
